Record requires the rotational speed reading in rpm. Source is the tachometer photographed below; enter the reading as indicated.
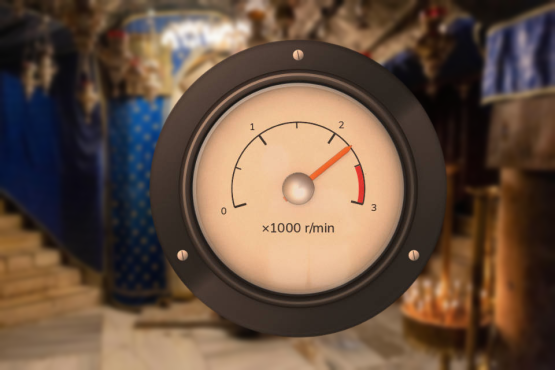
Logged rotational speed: 2250 rpm
